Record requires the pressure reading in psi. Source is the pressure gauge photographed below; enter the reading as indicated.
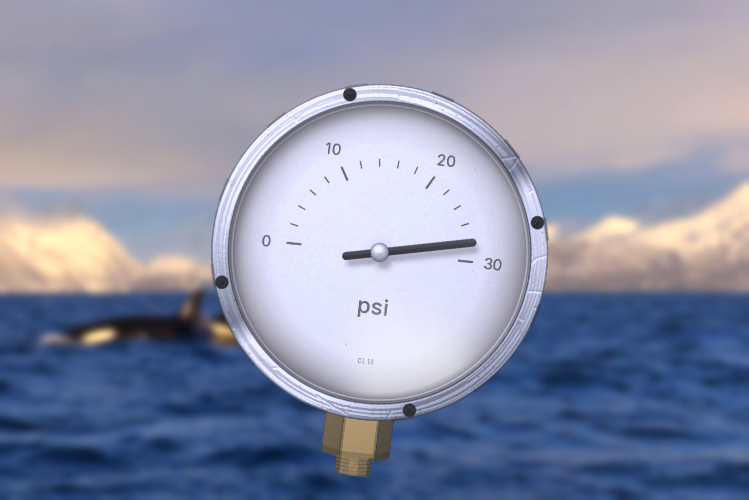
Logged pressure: 28 psi
